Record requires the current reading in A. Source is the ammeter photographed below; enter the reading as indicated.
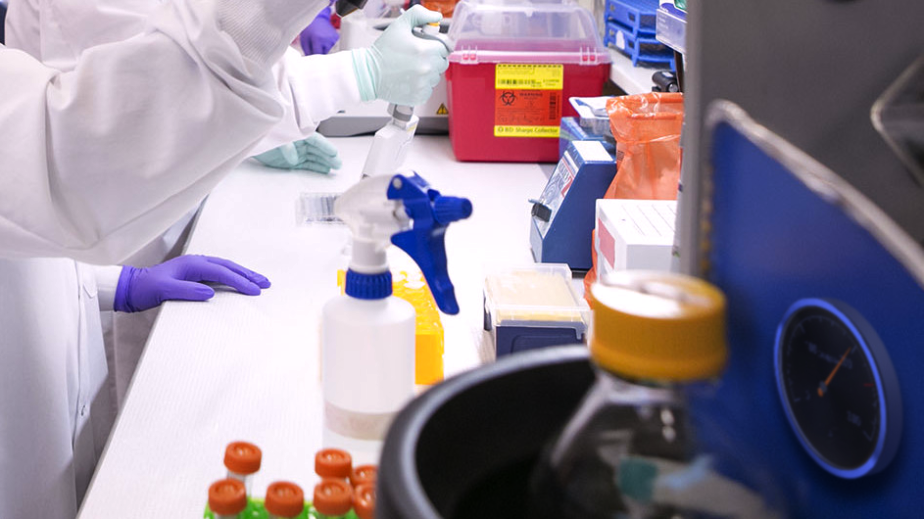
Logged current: 200 A
